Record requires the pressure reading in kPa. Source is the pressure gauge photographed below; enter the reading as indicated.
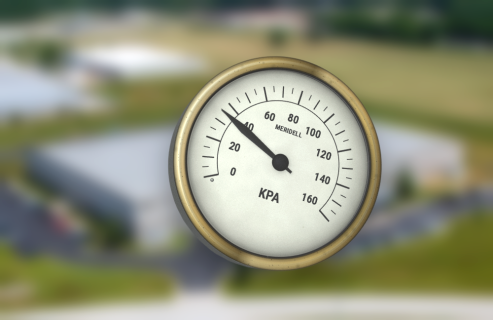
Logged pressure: 35 kPa
